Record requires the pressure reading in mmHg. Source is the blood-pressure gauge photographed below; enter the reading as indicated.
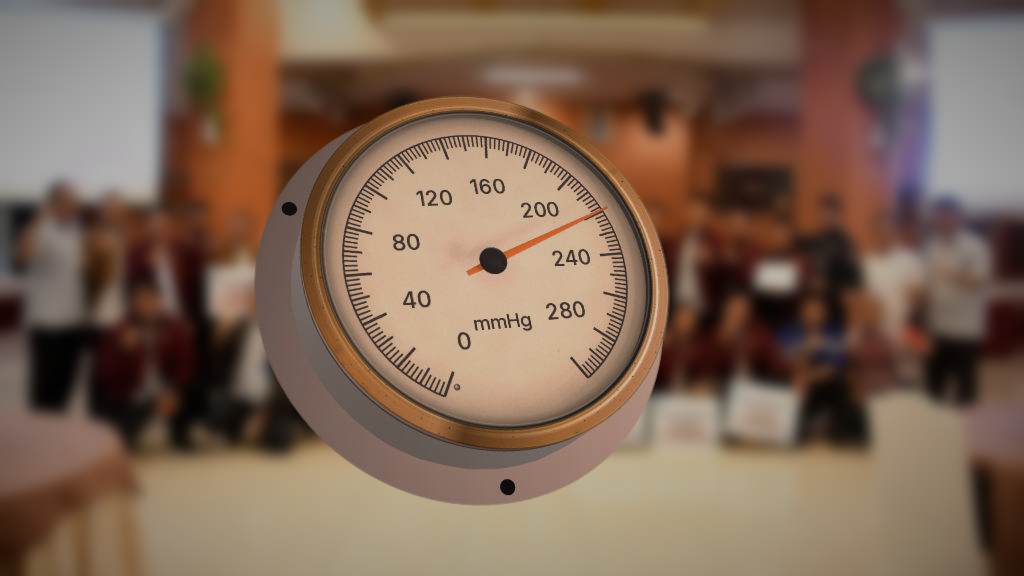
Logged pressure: 220 mmHg
